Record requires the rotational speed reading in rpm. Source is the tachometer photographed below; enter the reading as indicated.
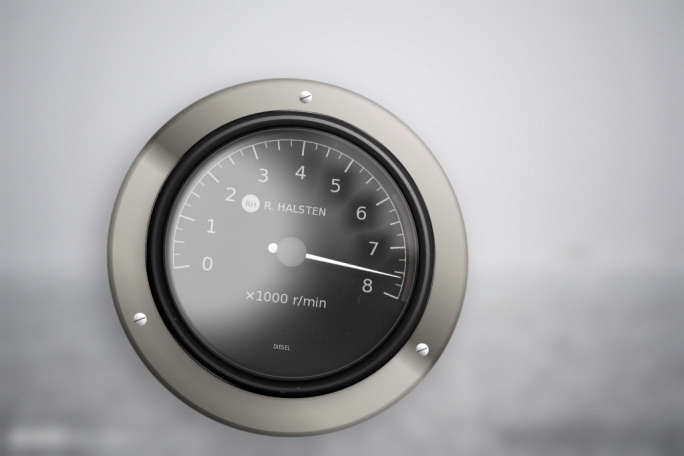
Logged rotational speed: 7625 rpm
